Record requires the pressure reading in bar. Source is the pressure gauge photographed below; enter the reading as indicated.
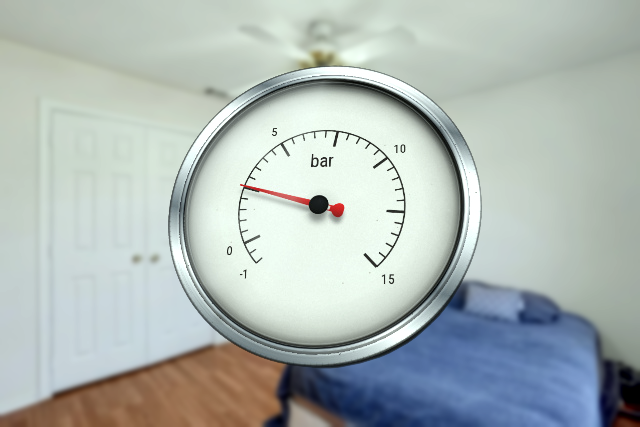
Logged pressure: 2.5 bar
